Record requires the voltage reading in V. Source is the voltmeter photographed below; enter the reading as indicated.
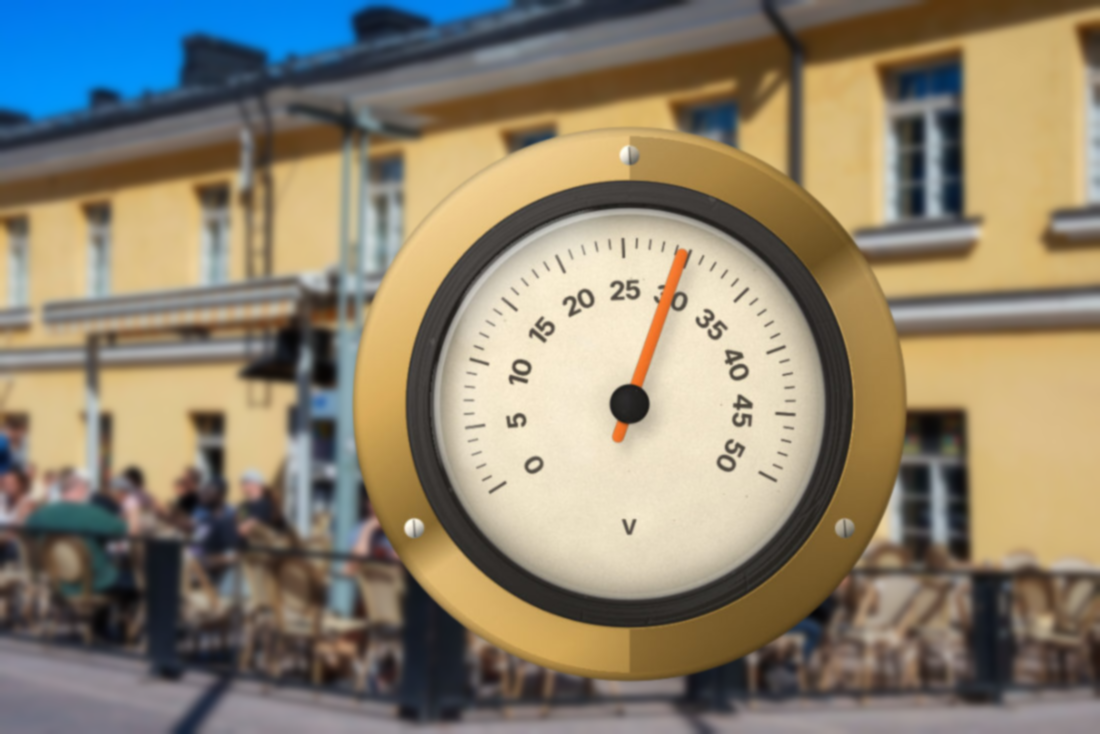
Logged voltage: 29.5 V
